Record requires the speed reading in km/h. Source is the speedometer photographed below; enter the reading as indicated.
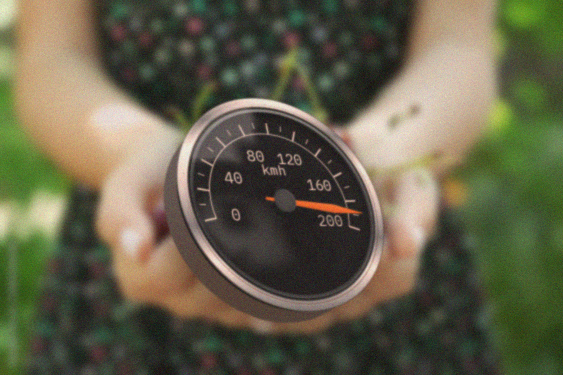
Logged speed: 190 km/h
